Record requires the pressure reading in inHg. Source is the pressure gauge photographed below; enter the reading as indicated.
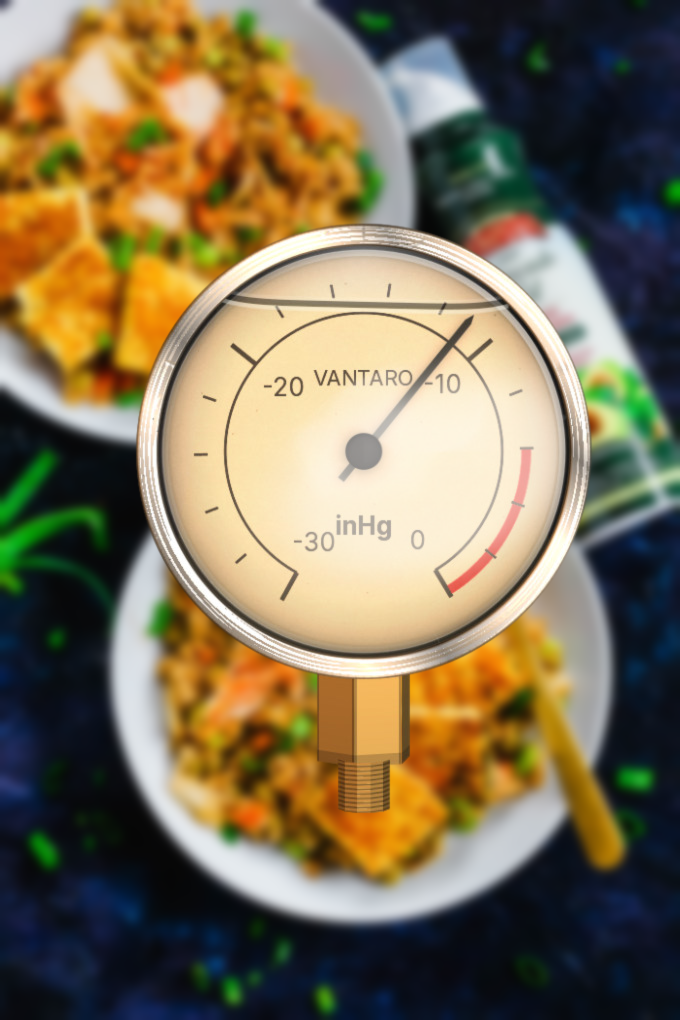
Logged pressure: -11 inHg
